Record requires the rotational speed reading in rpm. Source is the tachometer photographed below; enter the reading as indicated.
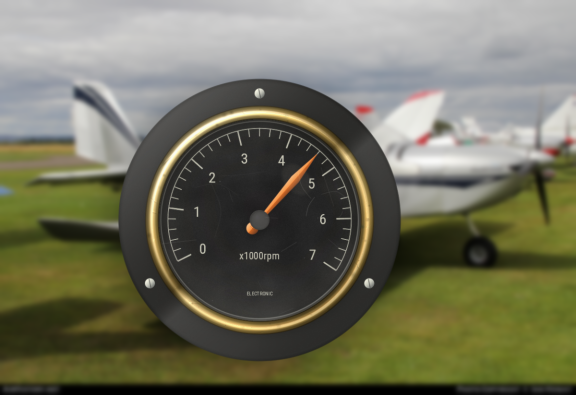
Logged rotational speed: 4600 rpm
